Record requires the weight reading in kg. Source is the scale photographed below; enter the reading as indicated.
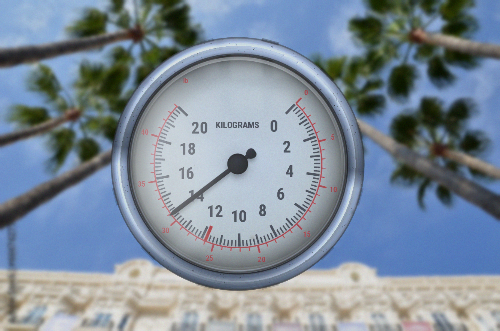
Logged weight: 14 kg
